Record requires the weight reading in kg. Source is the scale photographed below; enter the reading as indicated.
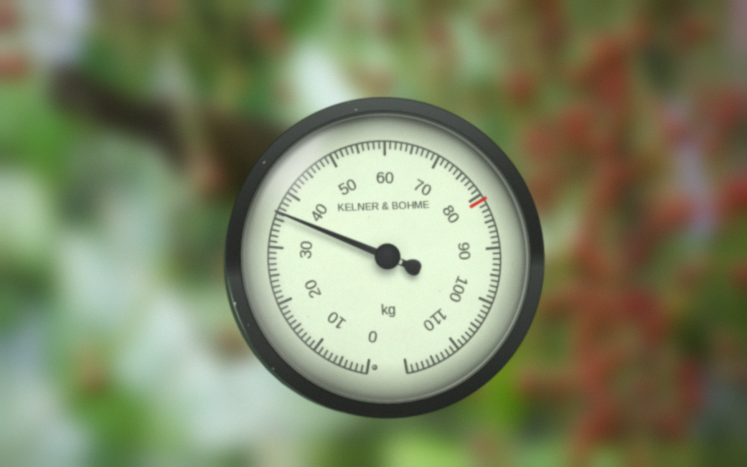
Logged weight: 36 kg
